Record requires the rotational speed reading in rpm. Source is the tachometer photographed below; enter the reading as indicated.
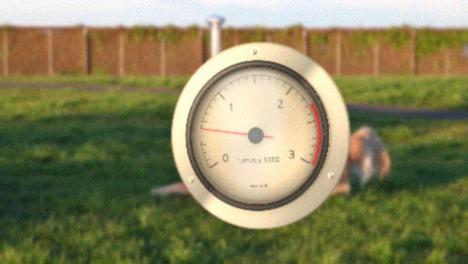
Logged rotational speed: 500 rpm
